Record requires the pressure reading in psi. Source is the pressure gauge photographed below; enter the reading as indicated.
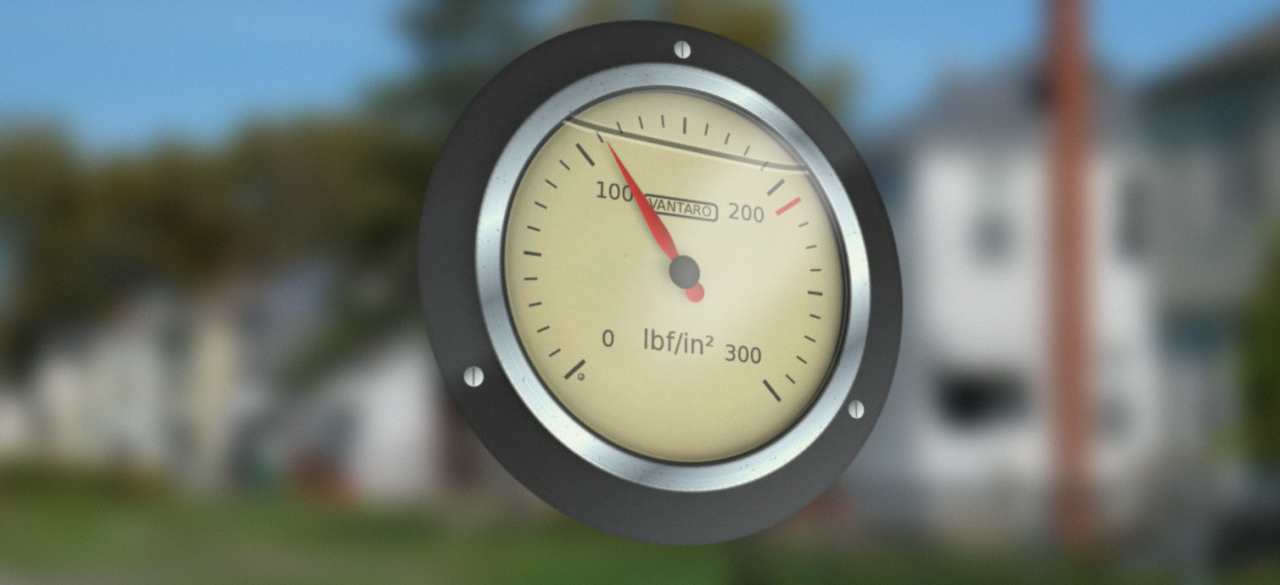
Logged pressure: 110 psi
